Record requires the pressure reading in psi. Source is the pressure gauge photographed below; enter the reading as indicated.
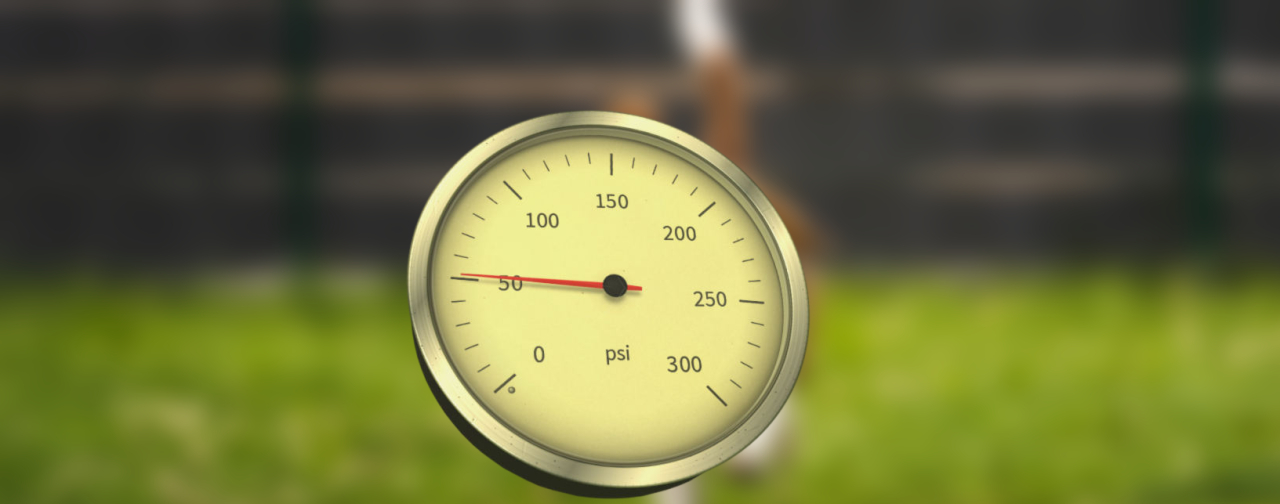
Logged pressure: 50 psi
